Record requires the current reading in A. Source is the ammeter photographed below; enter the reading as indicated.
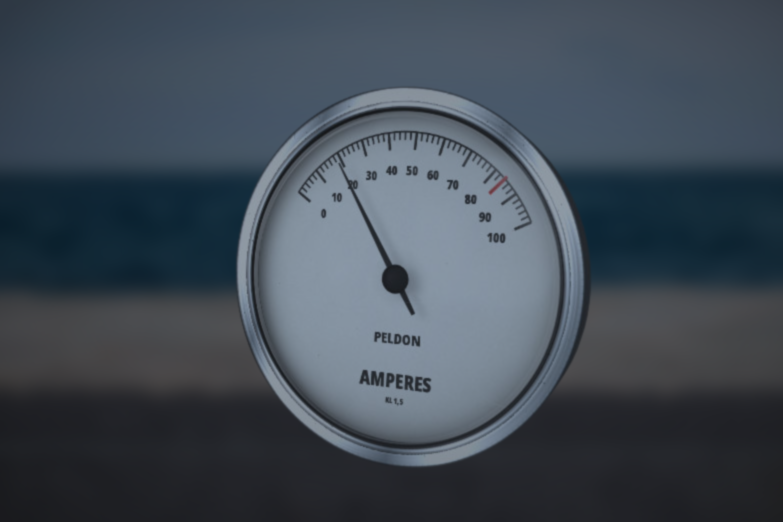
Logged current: 20 A
